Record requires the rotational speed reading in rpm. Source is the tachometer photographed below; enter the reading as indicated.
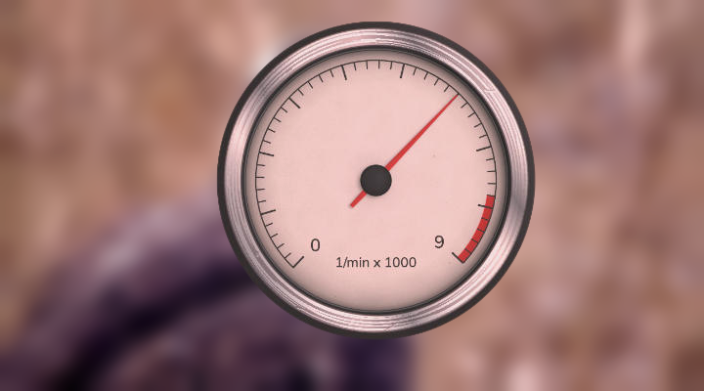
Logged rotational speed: 6000 rpm
